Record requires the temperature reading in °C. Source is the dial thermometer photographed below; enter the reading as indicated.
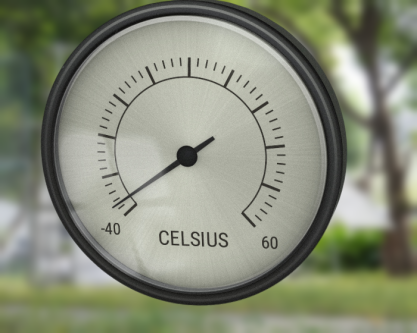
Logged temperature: -37 °C
